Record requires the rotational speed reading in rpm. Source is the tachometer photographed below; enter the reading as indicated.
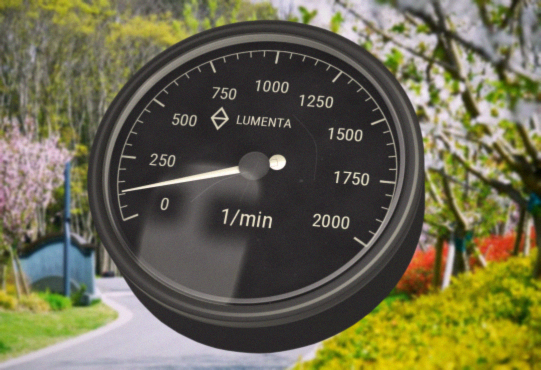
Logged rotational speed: 100 rpm
